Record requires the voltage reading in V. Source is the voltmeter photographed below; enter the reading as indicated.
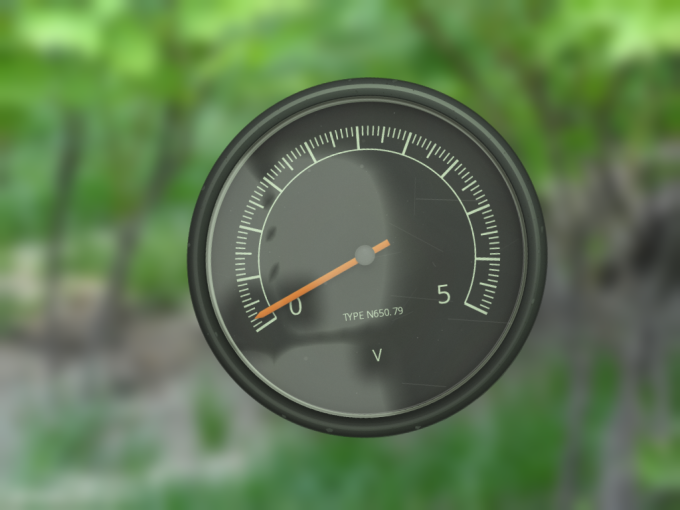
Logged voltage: 0.1 V
